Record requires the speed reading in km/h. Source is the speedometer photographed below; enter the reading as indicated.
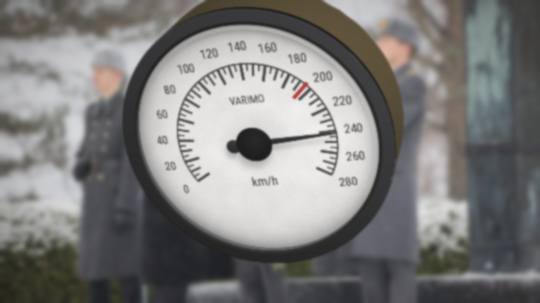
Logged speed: 240 km/h
